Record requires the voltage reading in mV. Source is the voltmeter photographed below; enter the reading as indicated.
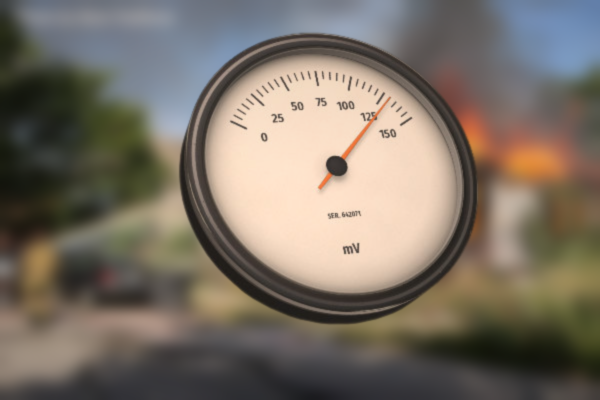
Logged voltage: 130 mV
